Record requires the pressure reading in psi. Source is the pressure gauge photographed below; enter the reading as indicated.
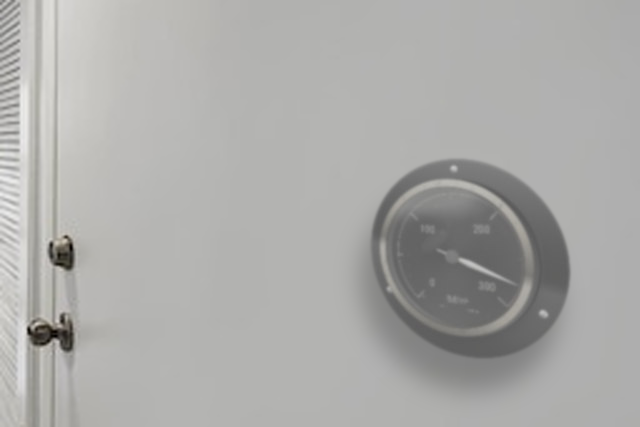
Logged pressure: 275 psi
